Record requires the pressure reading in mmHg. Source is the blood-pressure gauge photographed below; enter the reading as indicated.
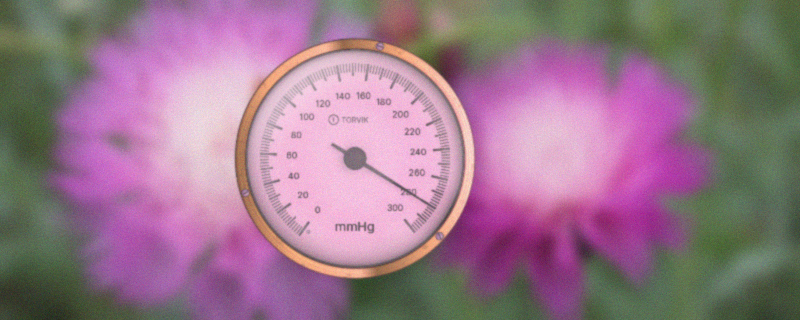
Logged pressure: 280 mmHg
